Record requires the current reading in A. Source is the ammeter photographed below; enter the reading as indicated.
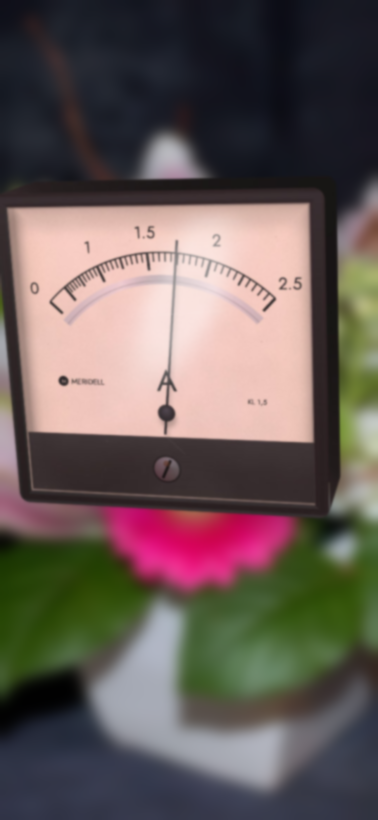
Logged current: 1.75 A
